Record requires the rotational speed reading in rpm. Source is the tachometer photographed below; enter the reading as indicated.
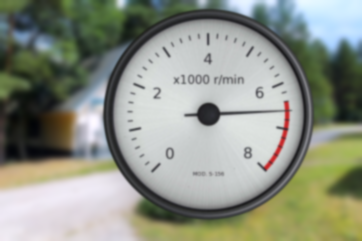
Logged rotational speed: 6600 rpm
